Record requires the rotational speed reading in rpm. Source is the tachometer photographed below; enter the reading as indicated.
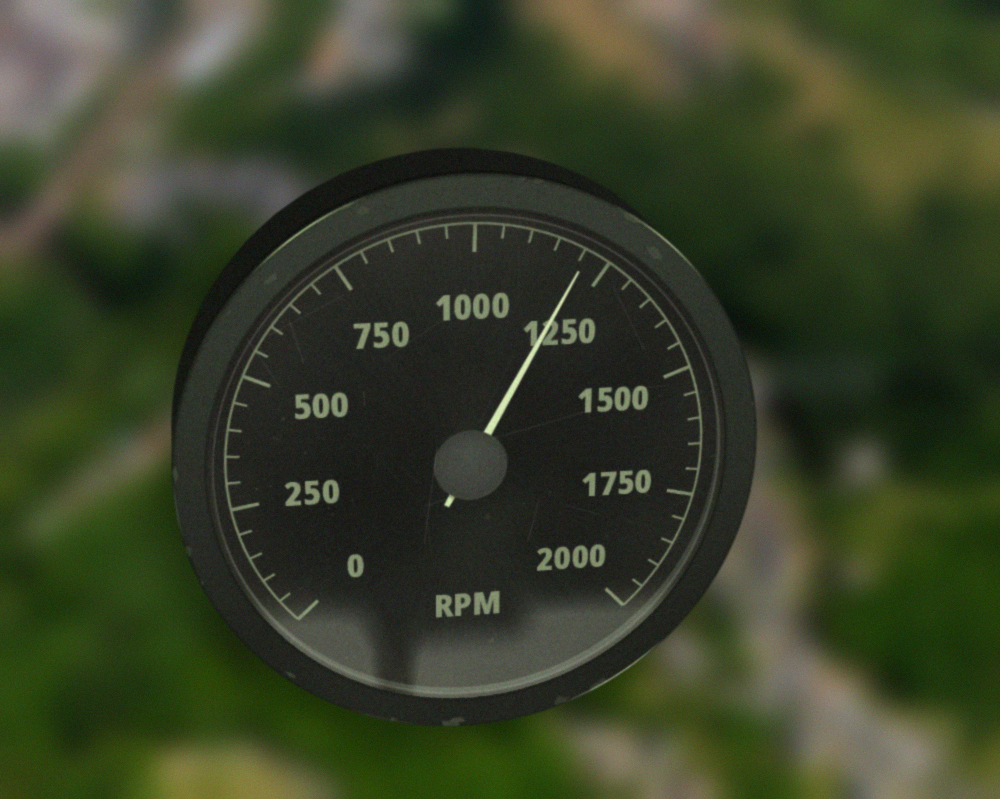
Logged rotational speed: 1200 rpm
